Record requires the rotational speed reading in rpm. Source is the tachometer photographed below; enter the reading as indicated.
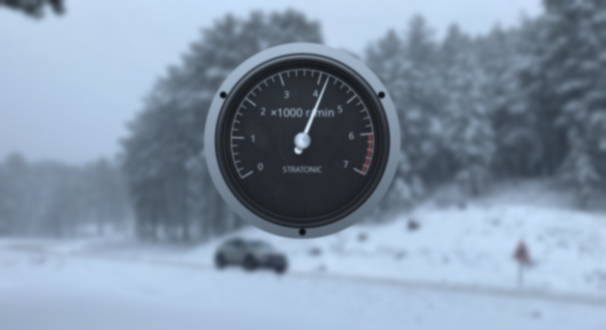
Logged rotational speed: 4200 rpm
